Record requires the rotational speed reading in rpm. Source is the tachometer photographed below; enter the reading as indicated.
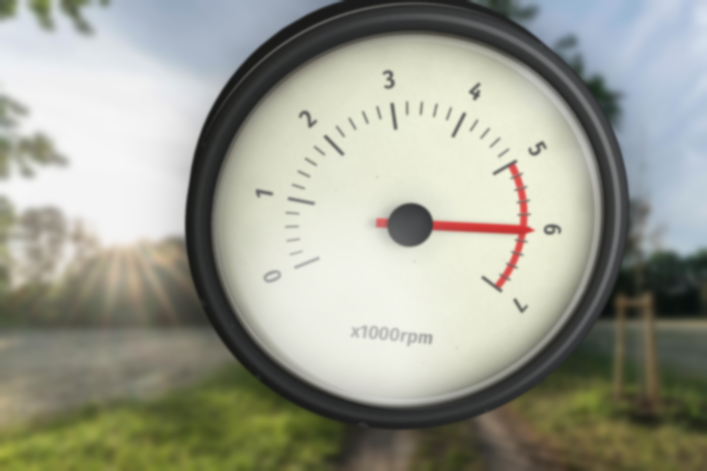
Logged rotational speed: 6000 rpm
